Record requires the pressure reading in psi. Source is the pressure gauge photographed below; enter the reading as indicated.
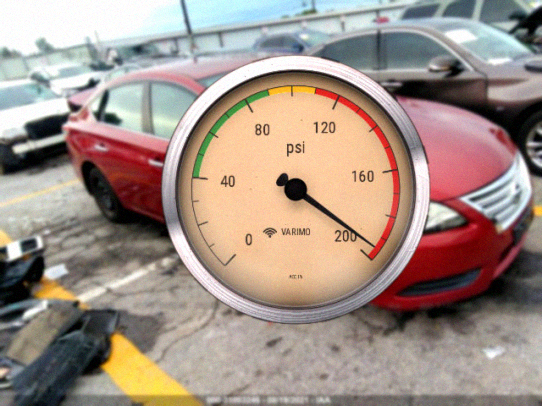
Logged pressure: 195 psi
